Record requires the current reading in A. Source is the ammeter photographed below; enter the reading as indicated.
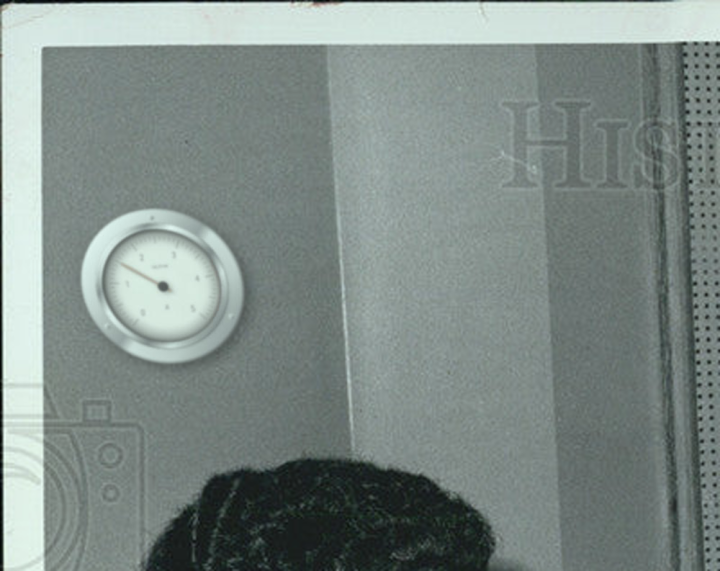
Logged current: 1.5 A
